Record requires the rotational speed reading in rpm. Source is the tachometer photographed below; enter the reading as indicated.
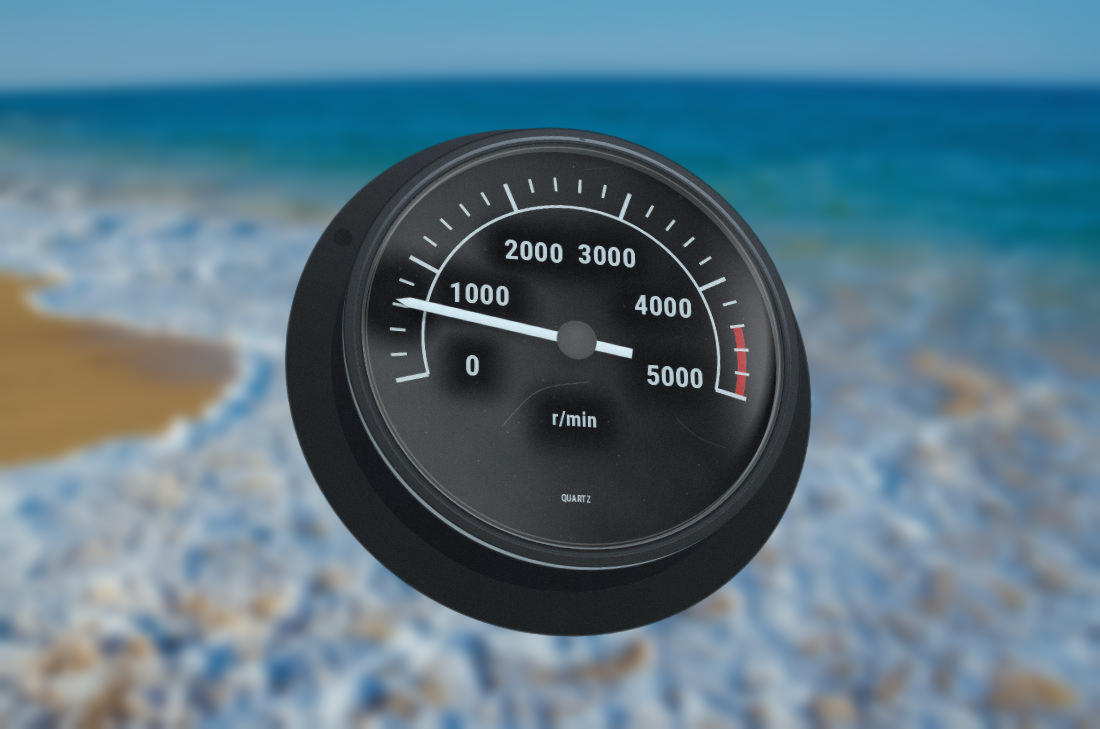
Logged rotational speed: 600 rpm
